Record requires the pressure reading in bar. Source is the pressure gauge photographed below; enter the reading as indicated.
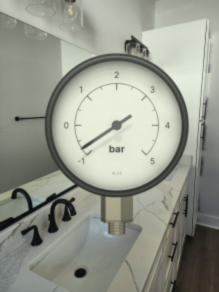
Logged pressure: -0.75 bar
